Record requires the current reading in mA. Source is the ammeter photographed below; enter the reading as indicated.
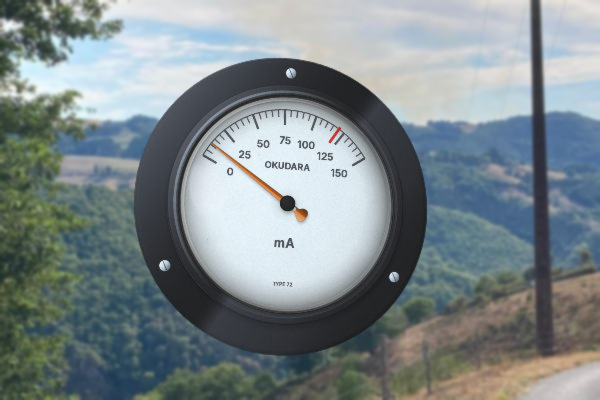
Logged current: 10 mA
